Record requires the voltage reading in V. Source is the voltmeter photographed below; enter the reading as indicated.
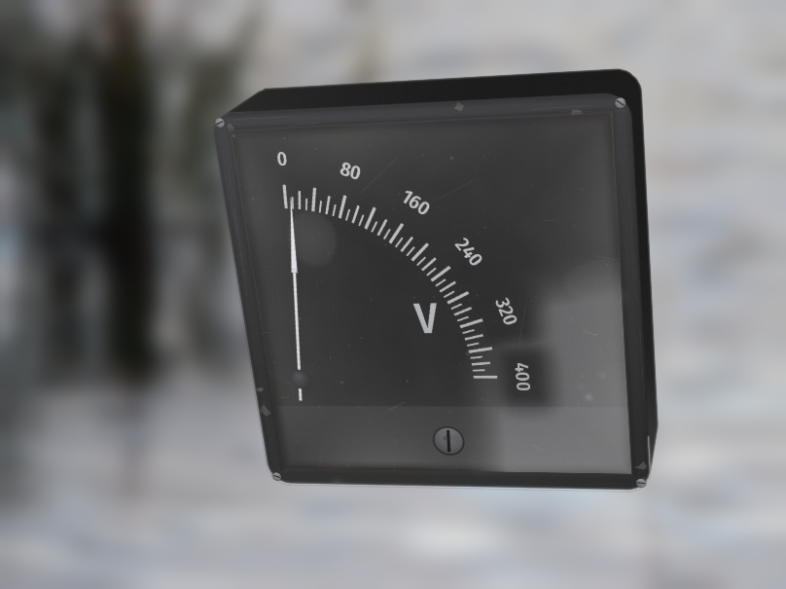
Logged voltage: 10 V
